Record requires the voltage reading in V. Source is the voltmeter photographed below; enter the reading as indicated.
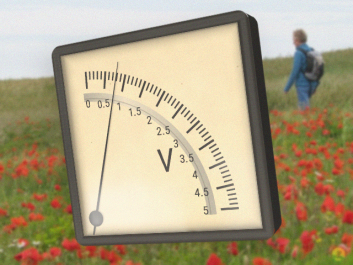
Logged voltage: 0.8 V
